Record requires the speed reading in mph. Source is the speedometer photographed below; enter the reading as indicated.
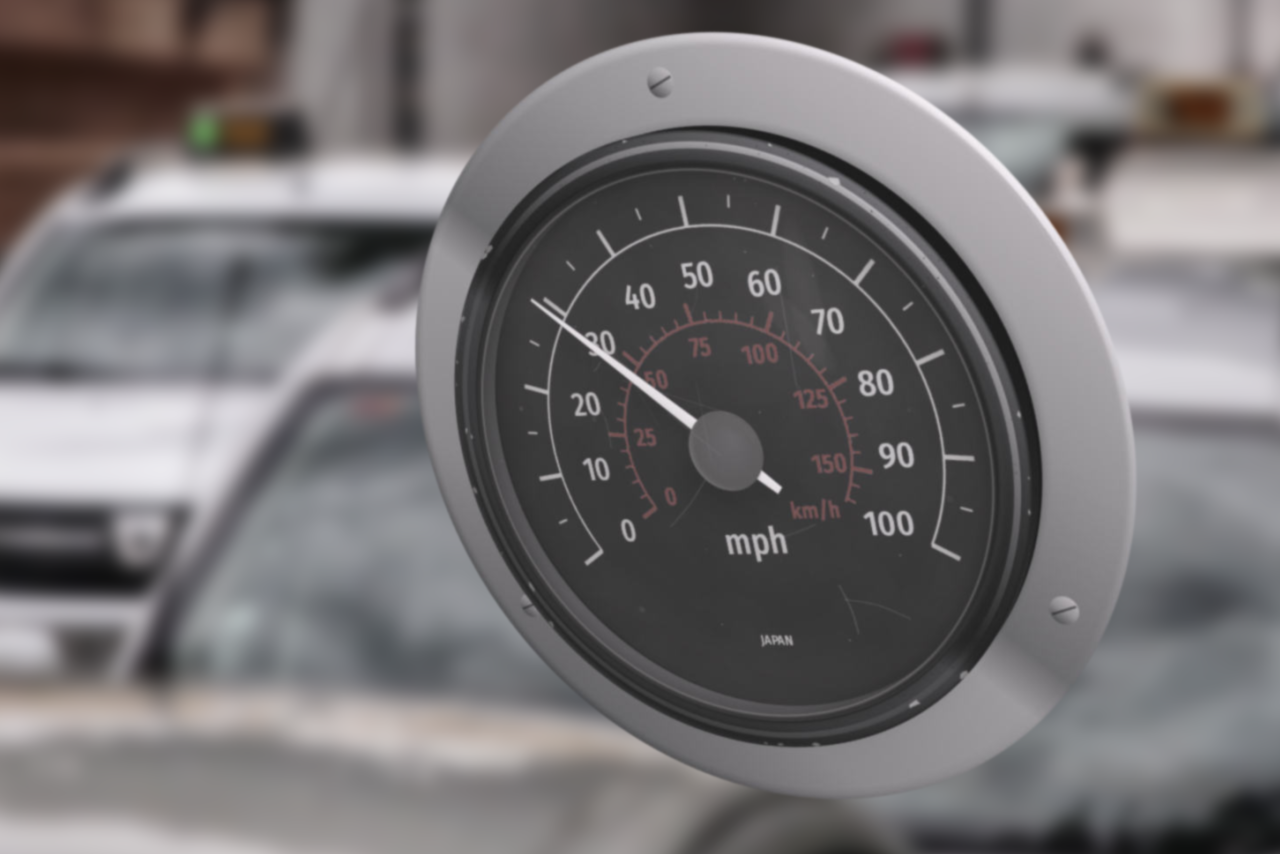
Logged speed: 30 mph
